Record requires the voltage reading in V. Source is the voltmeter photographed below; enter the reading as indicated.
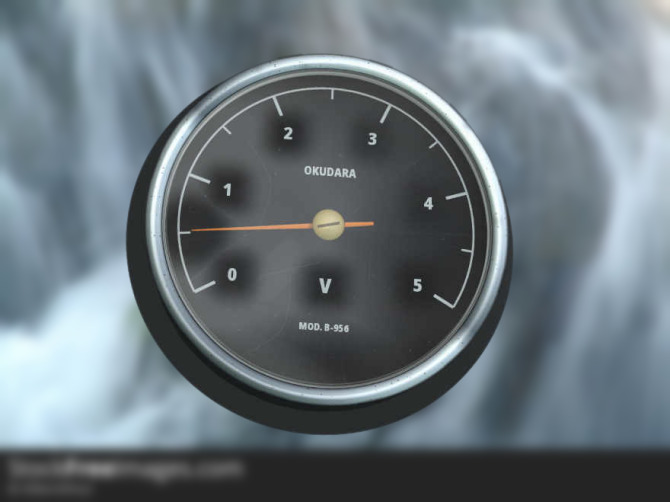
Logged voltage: 0.5 V
